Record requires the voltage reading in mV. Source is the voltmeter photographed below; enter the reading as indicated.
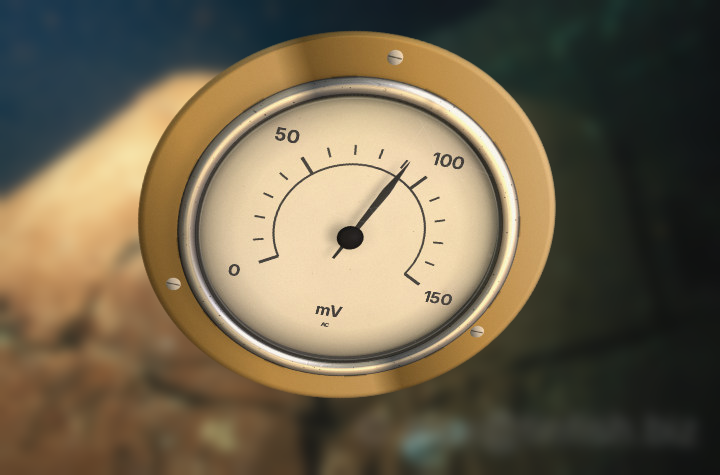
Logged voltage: 90 mV
